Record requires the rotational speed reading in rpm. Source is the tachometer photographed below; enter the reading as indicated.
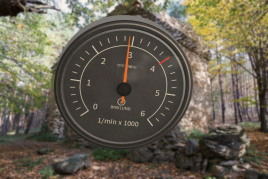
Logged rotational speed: 2900 rpm
